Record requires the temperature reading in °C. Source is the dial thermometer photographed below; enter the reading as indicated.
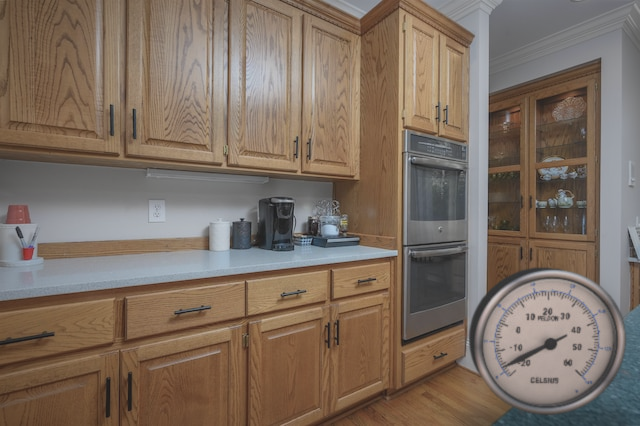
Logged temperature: -15 °C
